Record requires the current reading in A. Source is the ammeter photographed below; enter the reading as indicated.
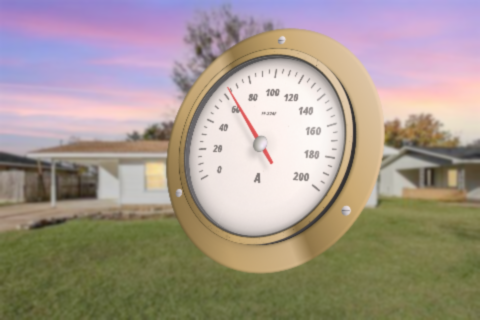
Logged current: 65 A
